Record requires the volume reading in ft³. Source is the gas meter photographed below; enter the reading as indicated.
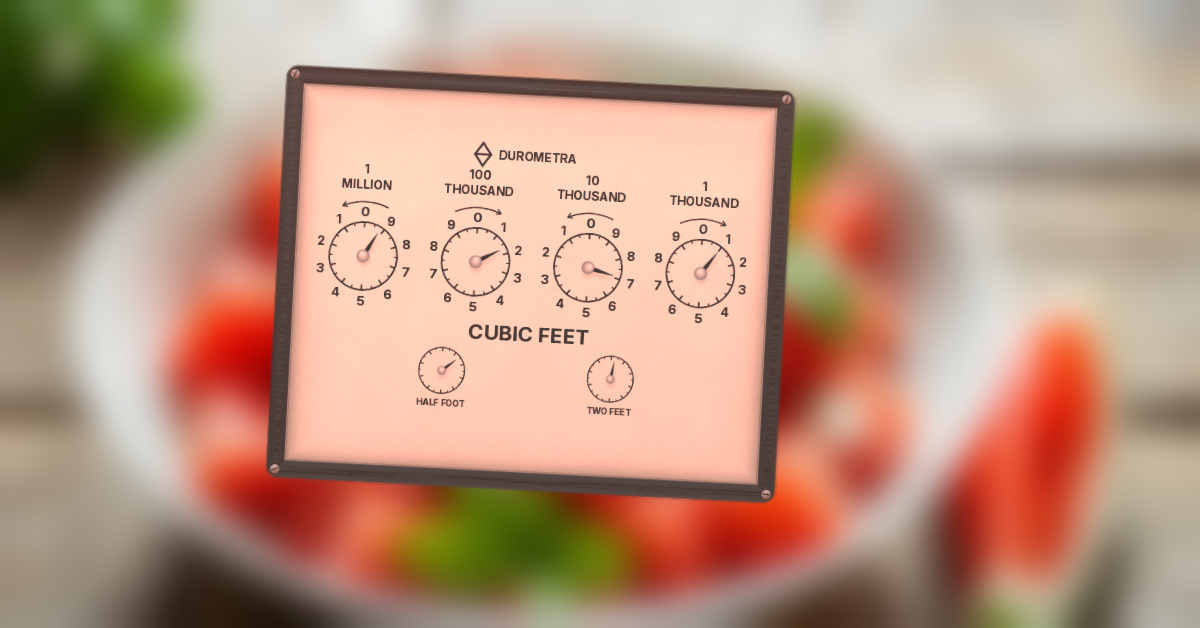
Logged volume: 917100 ft³
